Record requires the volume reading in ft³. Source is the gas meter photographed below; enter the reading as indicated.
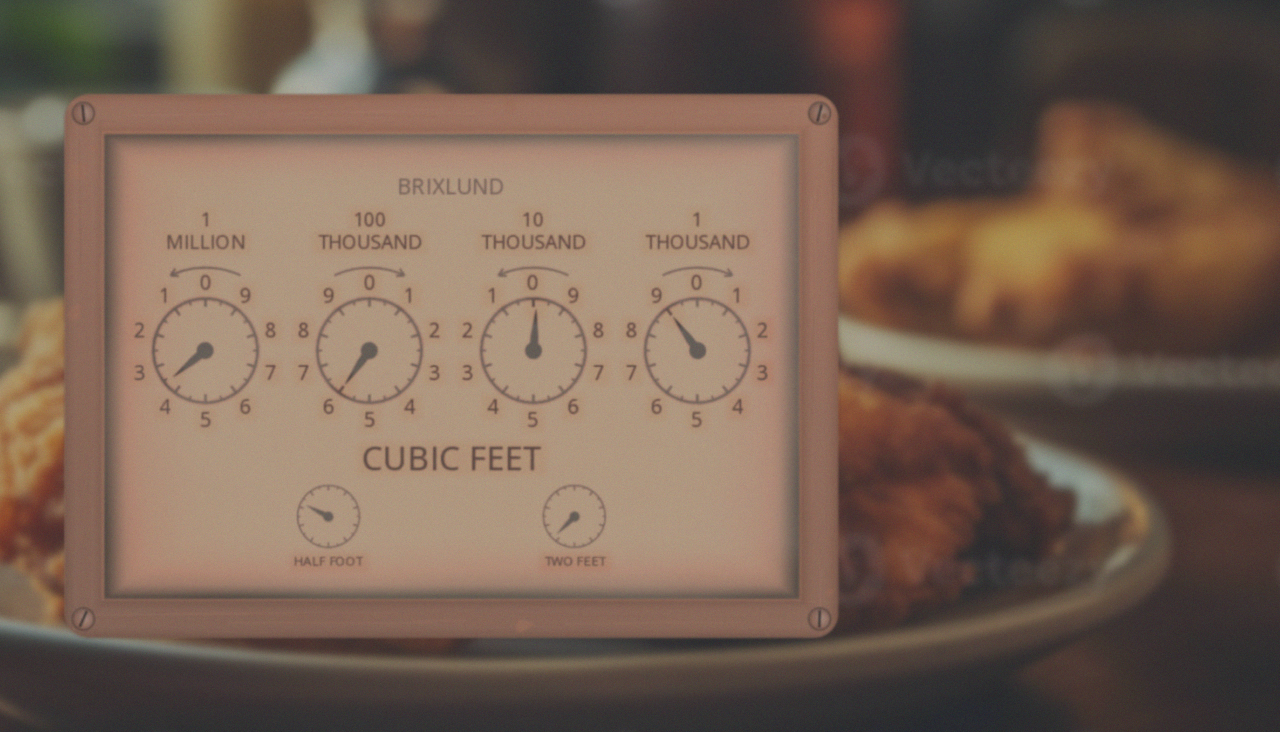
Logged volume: 359900 ft³
